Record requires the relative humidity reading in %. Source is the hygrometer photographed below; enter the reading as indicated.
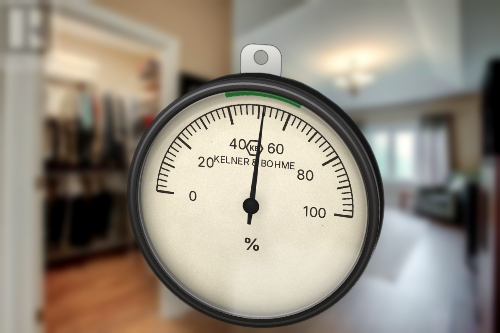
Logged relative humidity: 52 %
